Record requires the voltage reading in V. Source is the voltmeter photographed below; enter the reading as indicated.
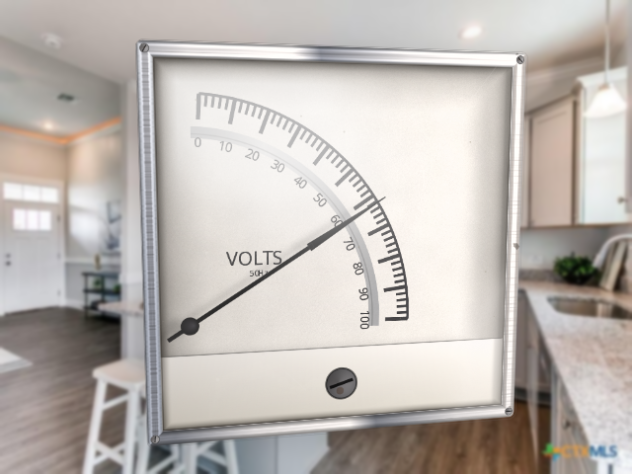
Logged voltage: 62 V
